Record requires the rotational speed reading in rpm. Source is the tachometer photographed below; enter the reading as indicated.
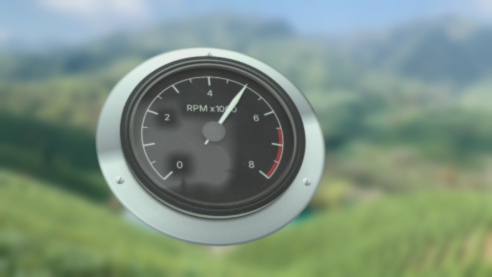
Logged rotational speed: 5000 rpm
